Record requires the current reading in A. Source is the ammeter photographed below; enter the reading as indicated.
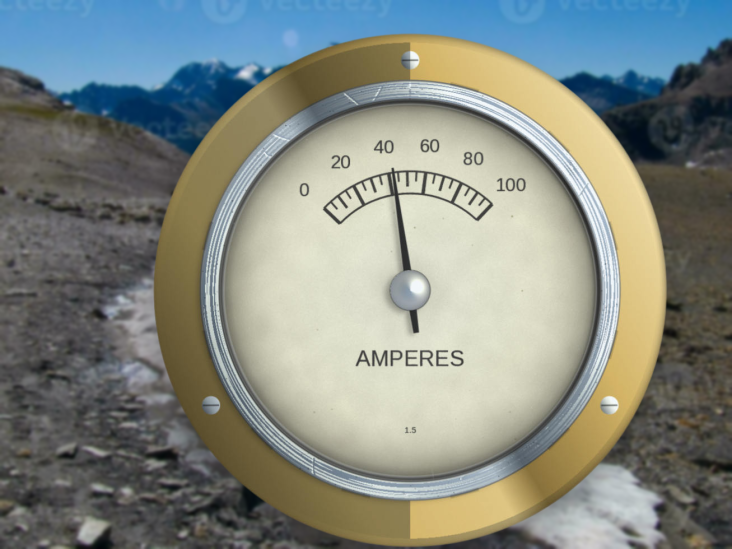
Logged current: 42.5 A
